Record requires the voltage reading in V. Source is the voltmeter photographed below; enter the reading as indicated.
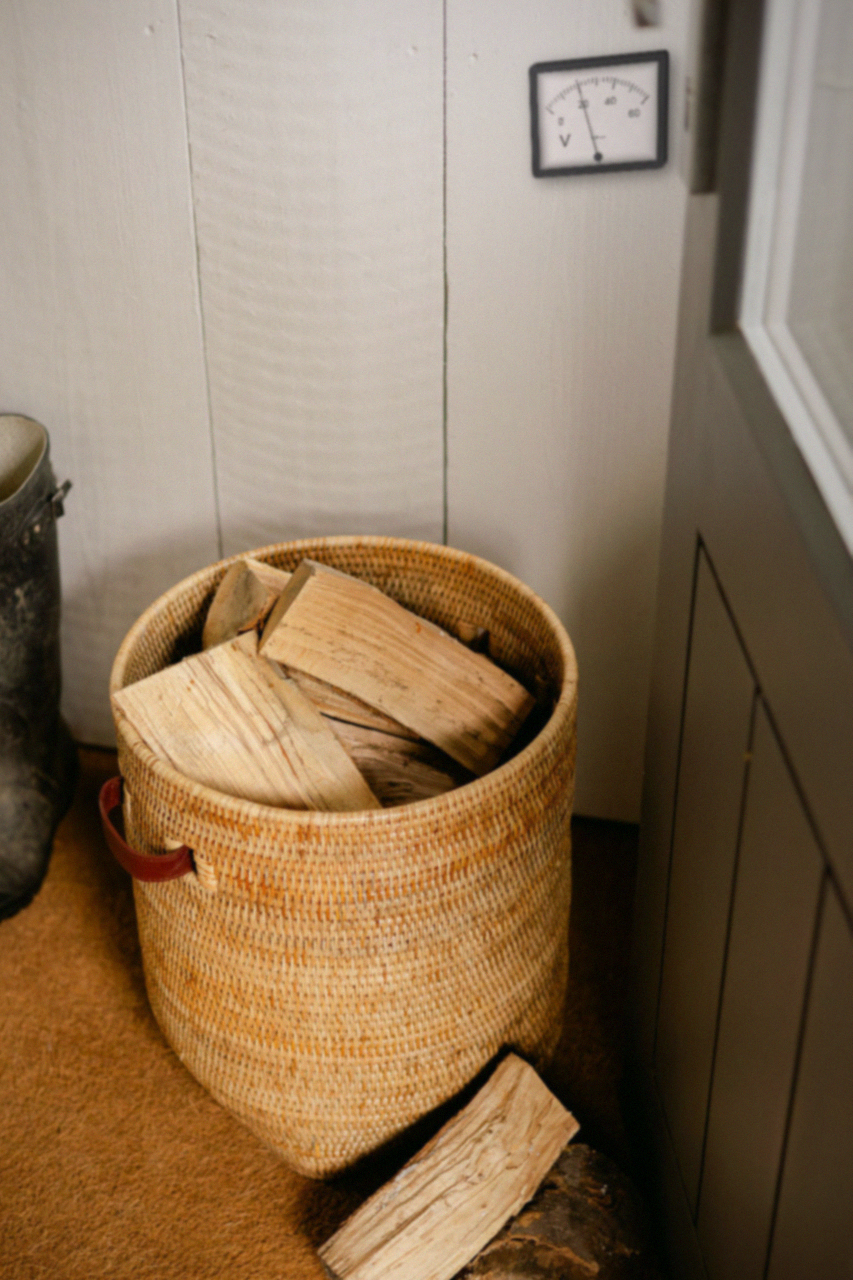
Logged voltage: 20 V
